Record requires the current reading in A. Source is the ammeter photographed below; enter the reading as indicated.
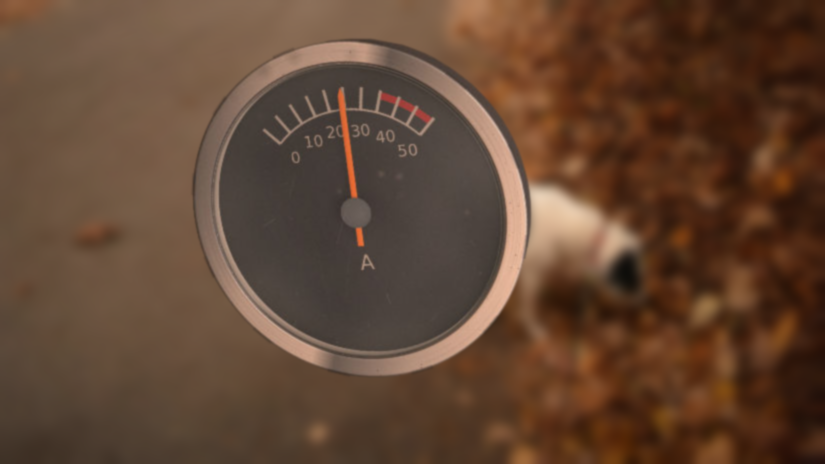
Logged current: 25 A
